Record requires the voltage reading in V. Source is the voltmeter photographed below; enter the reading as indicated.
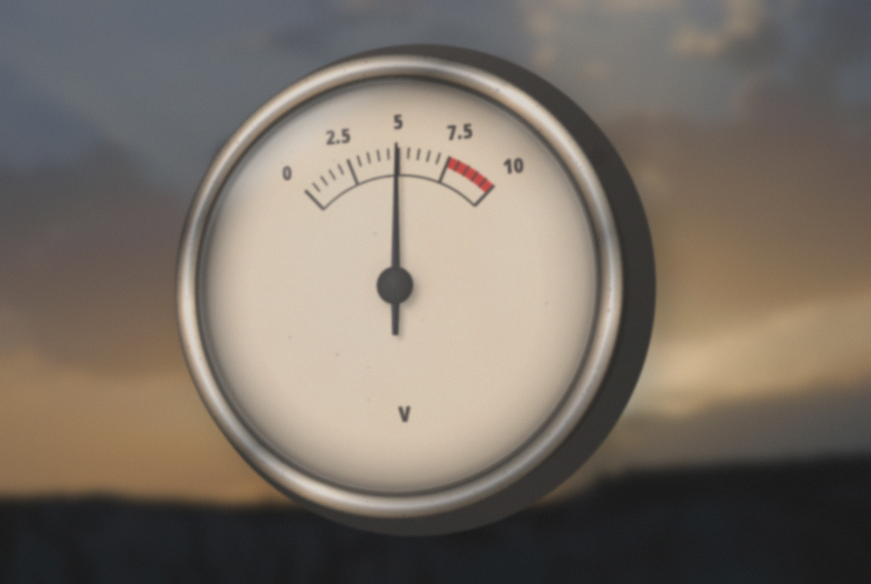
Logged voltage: 5 V
